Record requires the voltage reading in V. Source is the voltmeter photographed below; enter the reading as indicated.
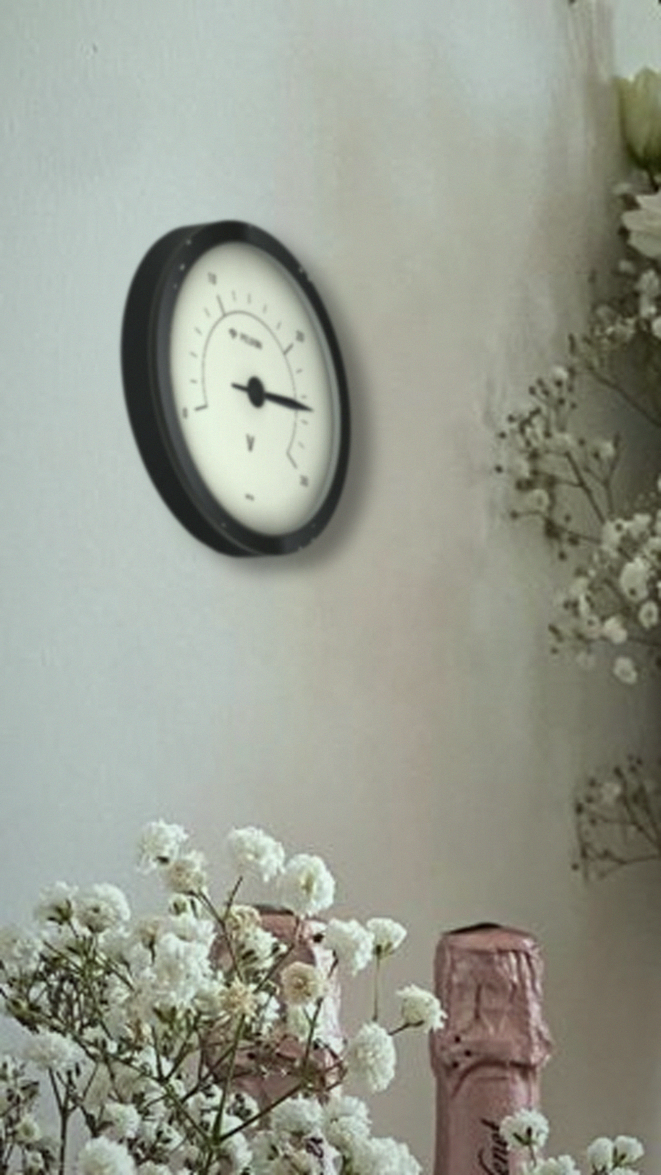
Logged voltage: 25 V
